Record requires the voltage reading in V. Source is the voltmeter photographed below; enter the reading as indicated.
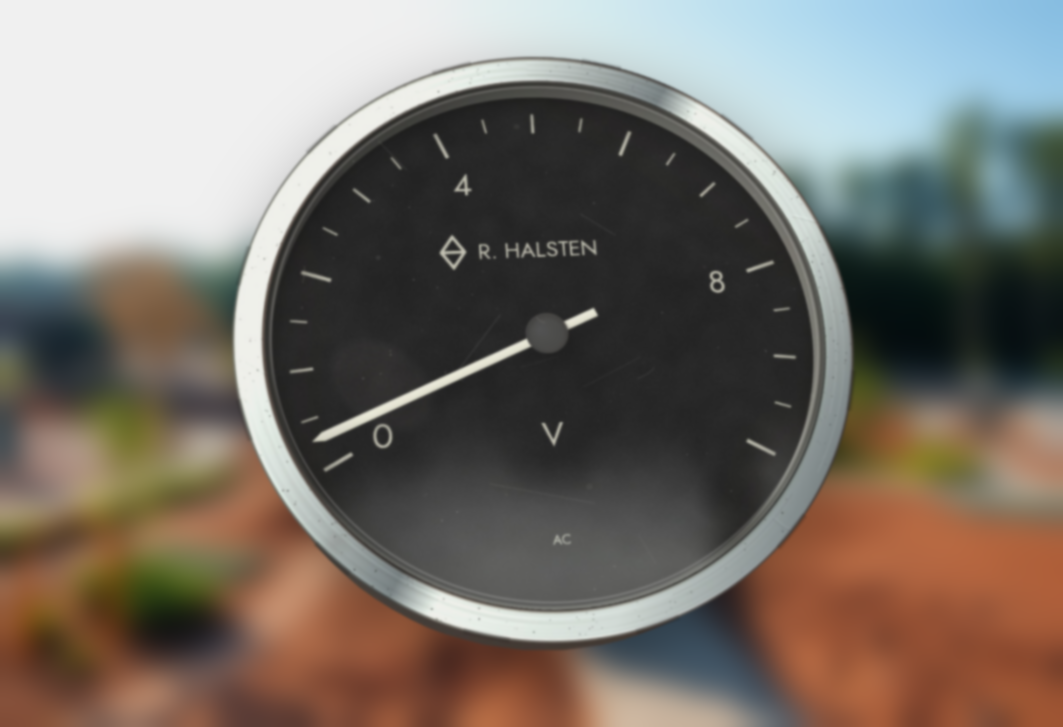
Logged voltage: 0.25 V
